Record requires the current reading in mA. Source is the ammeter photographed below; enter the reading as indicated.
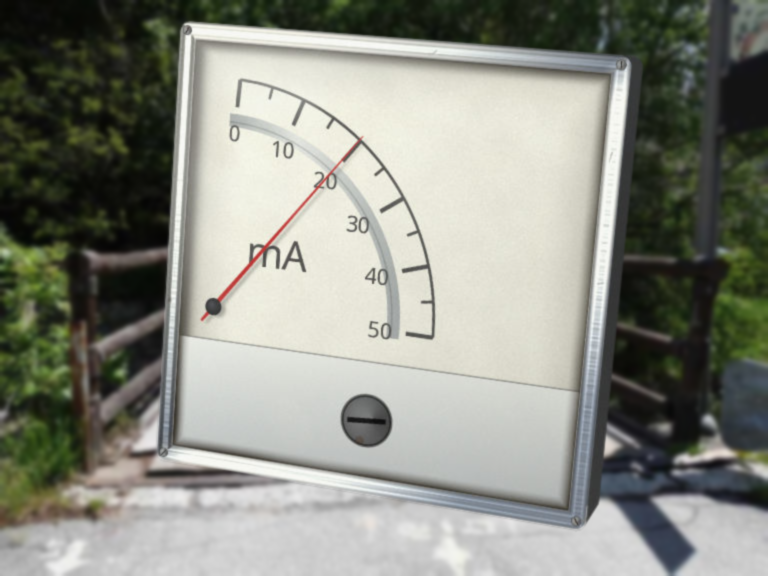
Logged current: 20 mA
